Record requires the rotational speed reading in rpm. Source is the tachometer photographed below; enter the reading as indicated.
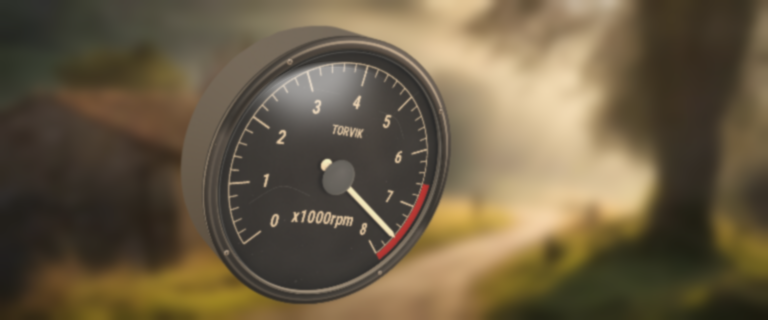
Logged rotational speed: 7600 rpm
